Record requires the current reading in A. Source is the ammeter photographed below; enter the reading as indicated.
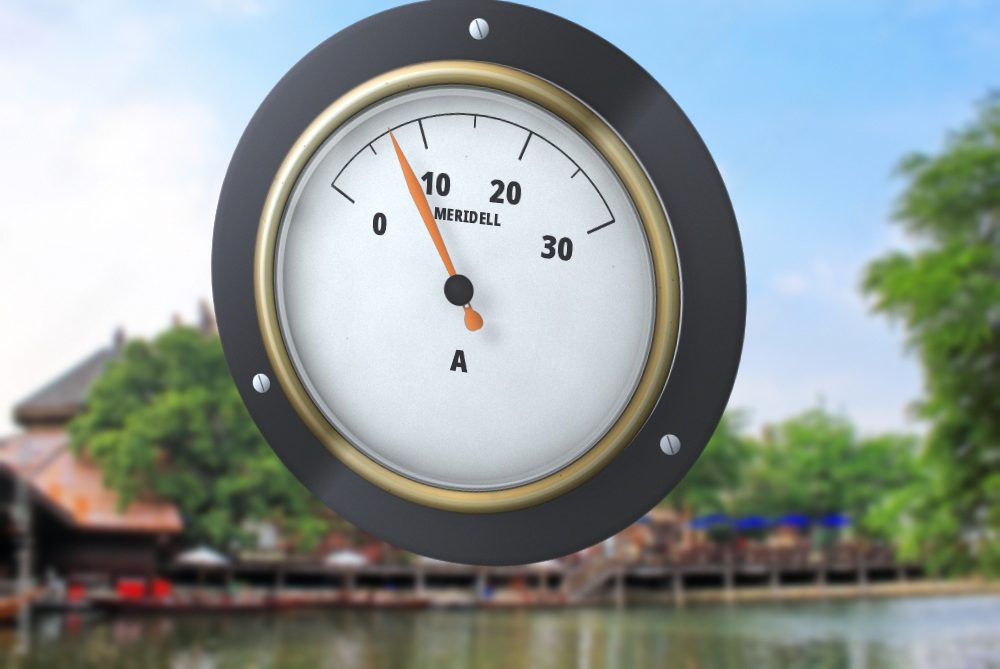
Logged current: 7.5 A
